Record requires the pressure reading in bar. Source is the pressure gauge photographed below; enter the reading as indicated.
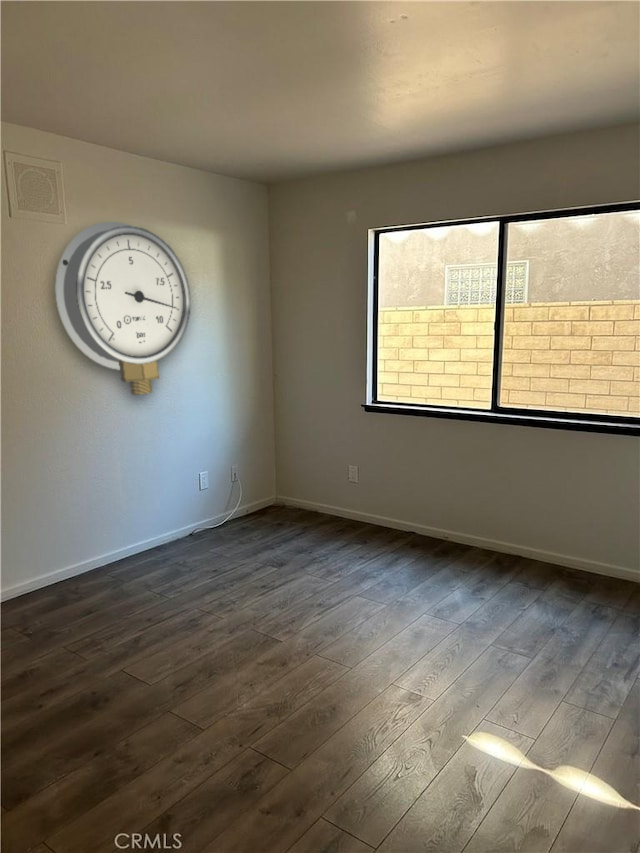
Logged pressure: 9 bar
